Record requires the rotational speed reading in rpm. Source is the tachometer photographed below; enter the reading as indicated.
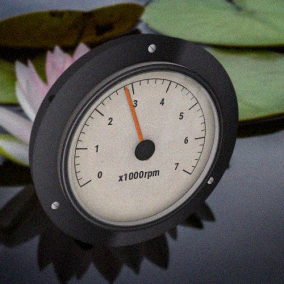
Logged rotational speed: 2800 rpm
